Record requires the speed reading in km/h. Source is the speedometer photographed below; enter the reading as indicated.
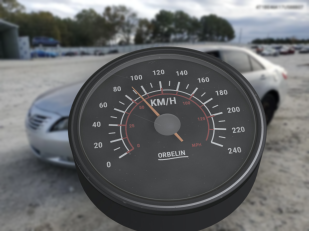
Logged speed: 90 km/h
